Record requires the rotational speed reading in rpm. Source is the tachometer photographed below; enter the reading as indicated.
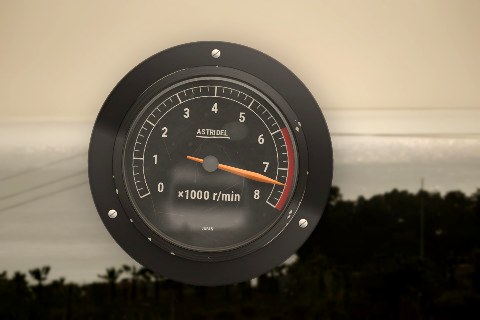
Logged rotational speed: 7400 rpm
